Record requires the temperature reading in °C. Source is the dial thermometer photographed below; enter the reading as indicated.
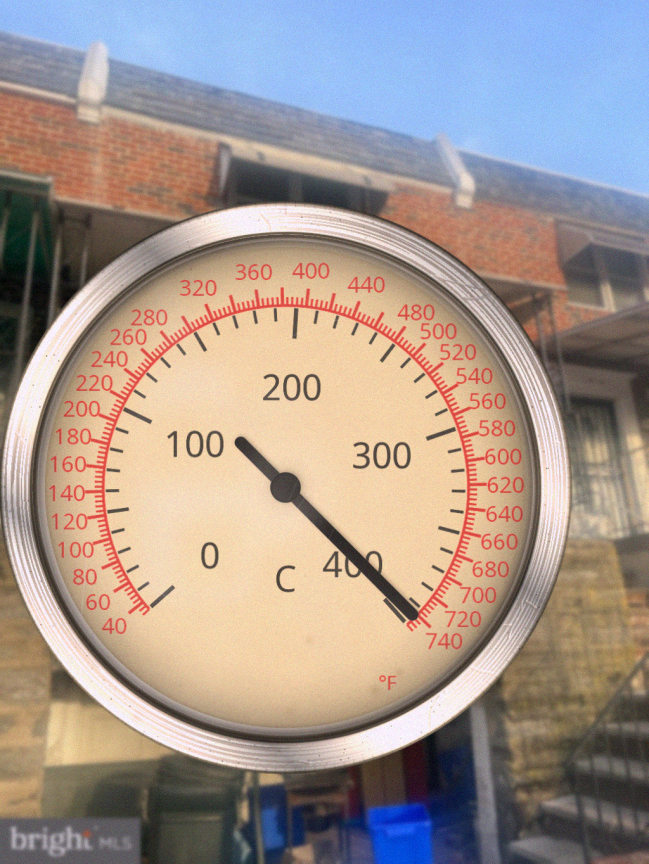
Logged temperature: 395 °C
